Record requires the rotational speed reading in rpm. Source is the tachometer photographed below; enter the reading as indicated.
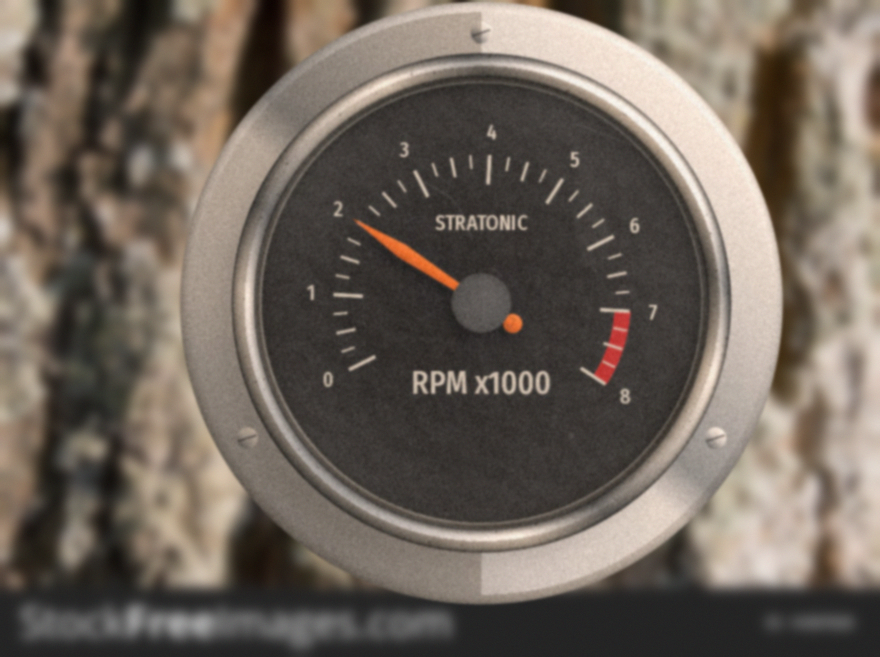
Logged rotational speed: 2000 rpm
